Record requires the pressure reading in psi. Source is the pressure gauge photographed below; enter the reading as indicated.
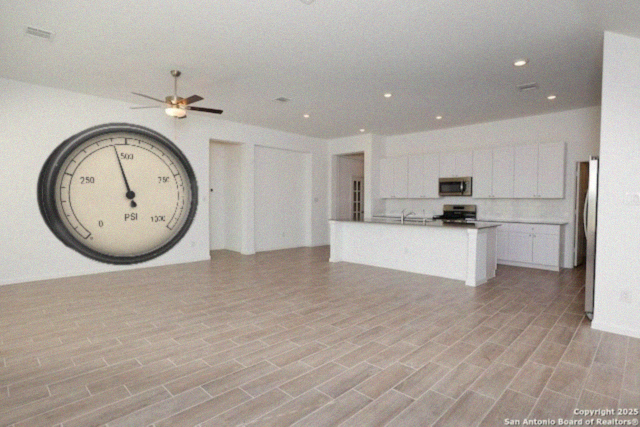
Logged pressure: 450 psi
